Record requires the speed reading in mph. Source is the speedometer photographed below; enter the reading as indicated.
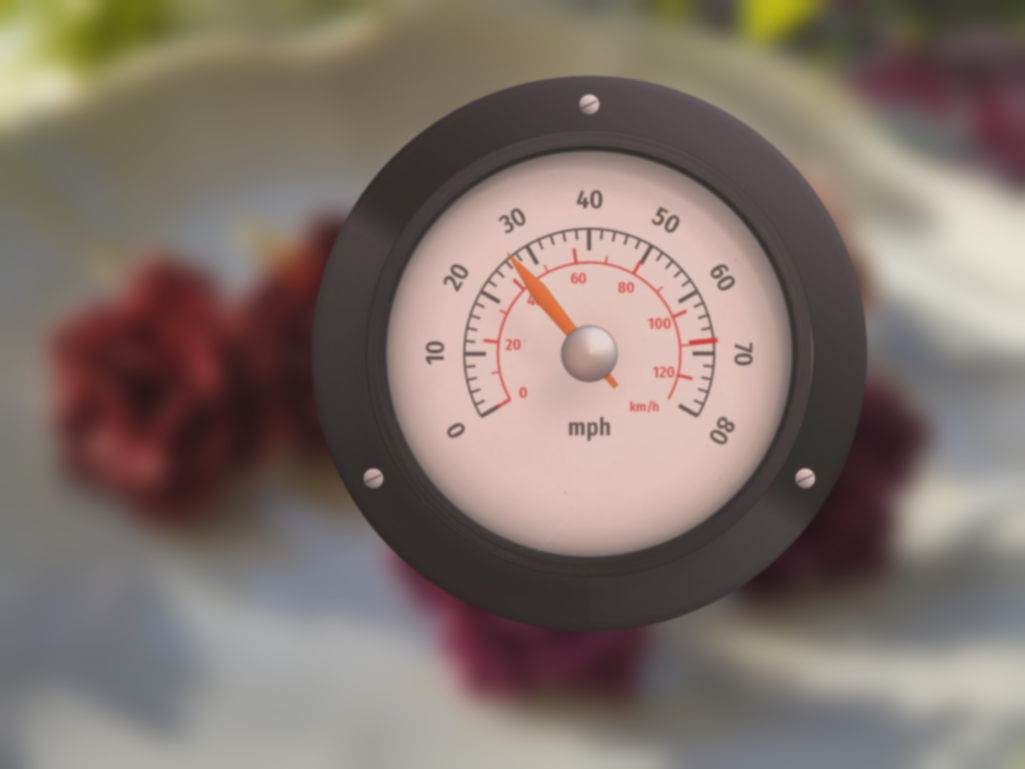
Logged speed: 27 mph
